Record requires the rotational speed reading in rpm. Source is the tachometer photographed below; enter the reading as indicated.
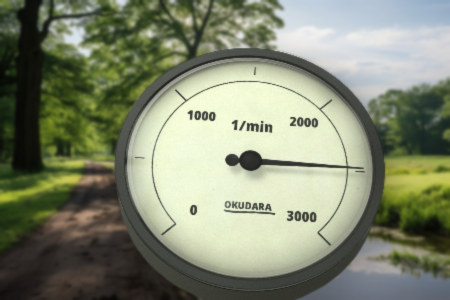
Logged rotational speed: 2500 rpm
